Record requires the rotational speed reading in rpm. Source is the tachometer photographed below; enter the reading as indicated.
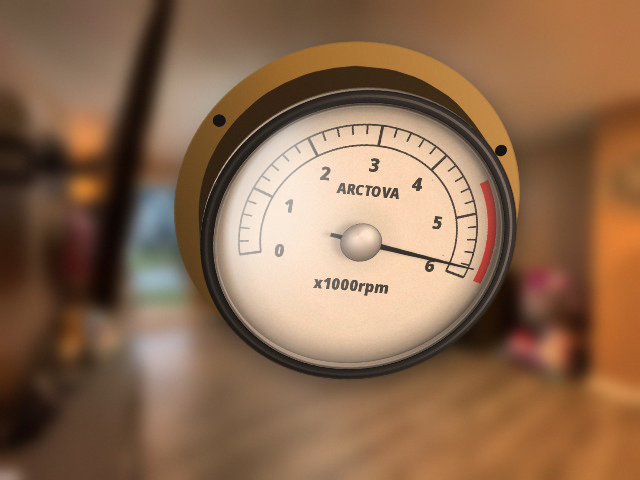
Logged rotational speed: 5800 rpm
